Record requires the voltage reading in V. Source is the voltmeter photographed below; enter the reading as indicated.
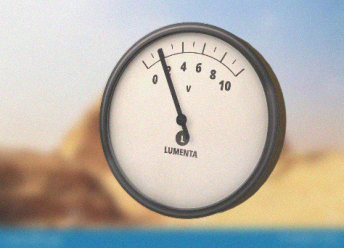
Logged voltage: 2 V
